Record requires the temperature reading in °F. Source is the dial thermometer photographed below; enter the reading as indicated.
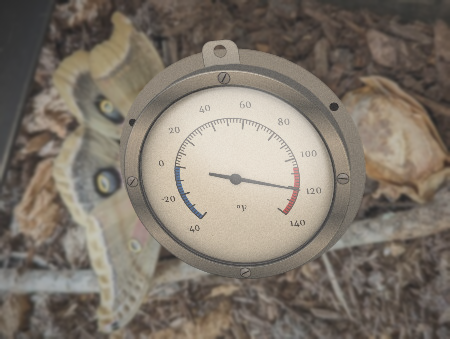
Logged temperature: 120 °F
